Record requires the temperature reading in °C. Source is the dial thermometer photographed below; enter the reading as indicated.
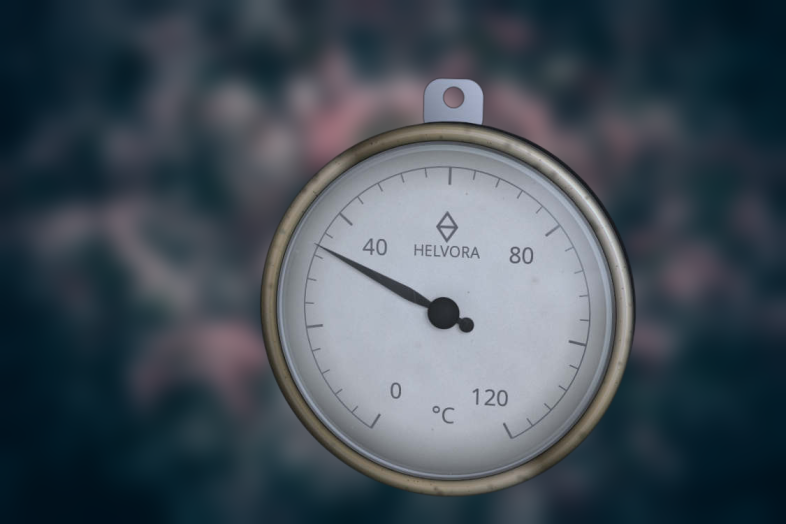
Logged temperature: 34 °C
